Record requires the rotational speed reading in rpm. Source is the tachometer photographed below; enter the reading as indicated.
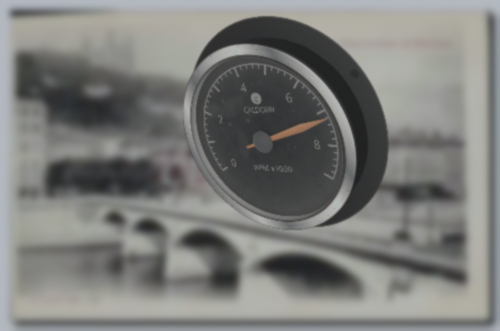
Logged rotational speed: 7200 rpm
